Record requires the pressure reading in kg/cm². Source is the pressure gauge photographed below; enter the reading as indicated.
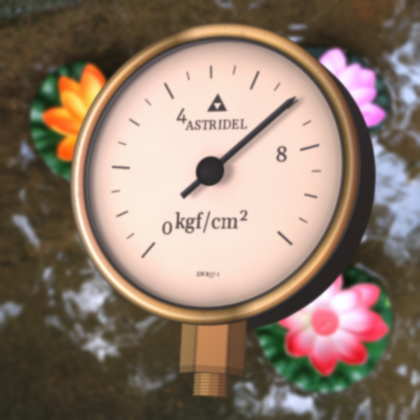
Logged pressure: 7 kg/cm²
